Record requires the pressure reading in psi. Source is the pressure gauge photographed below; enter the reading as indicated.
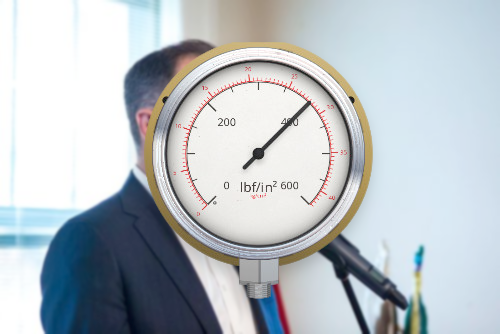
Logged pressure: 400 psi
